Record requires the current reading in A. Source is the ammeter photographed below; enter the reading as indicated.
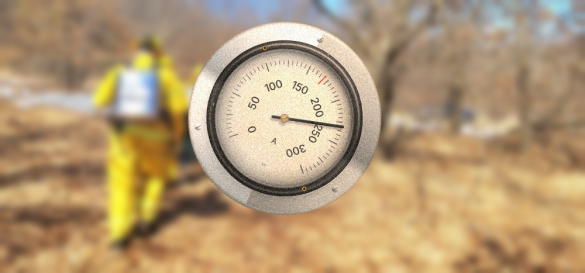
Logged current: 230 A
